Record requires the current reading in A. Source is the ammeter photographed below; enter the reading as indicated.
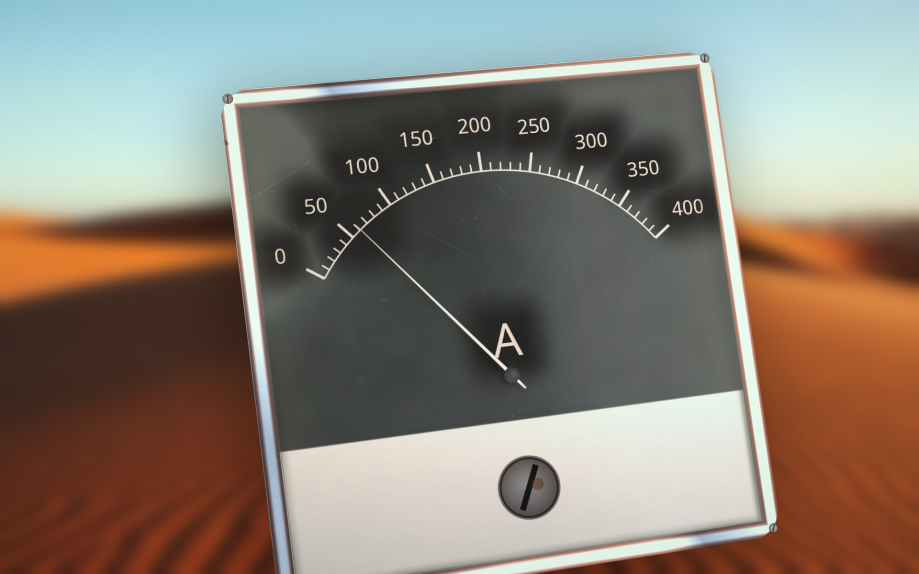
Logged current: 60 A
